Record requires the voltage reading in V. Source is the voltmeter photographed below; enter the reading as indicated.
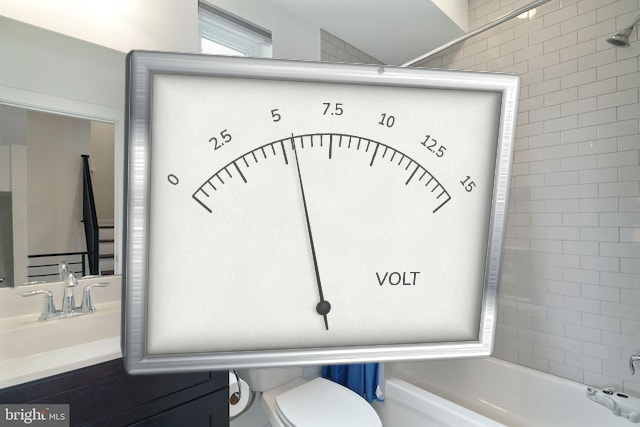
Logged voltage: 5.5 V
